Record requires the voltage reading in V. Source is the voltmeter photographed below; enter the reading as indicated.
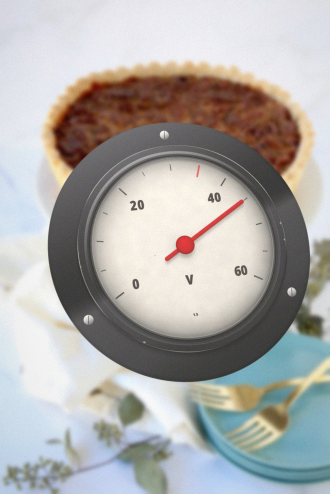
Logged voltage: 45 V
